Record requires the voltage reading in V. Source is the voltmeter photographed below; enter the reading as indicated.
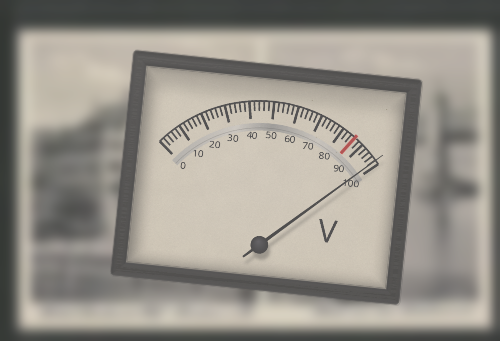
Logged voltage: 98 V
